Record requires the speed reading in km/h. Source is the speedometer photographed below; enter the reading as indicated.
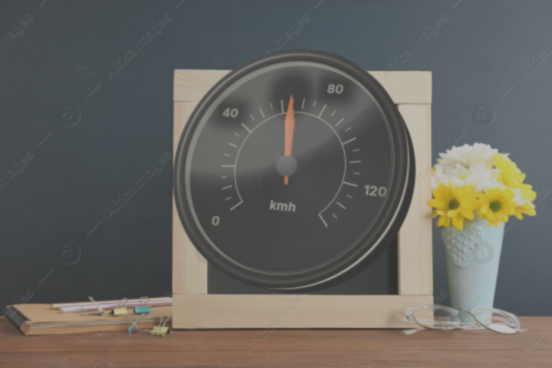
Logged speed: 65 km/h
